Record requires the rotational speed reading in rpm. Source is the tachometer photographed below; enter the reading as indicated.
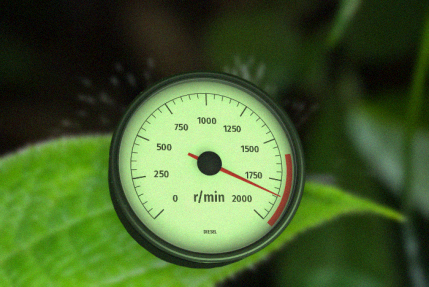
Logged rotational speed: 1850 rpm
